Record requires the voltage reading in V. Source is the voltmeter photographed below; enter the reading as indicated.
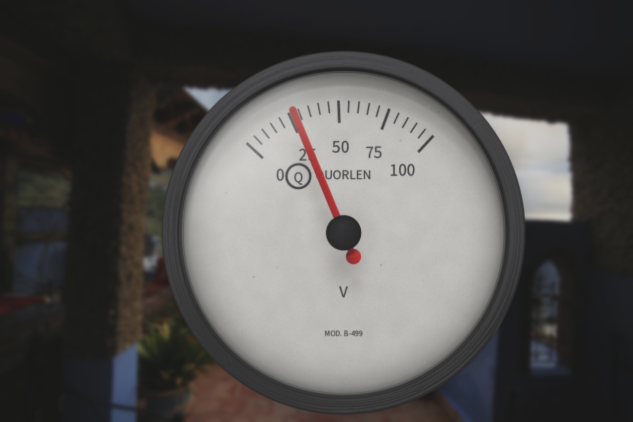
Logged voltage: 27.5 V
